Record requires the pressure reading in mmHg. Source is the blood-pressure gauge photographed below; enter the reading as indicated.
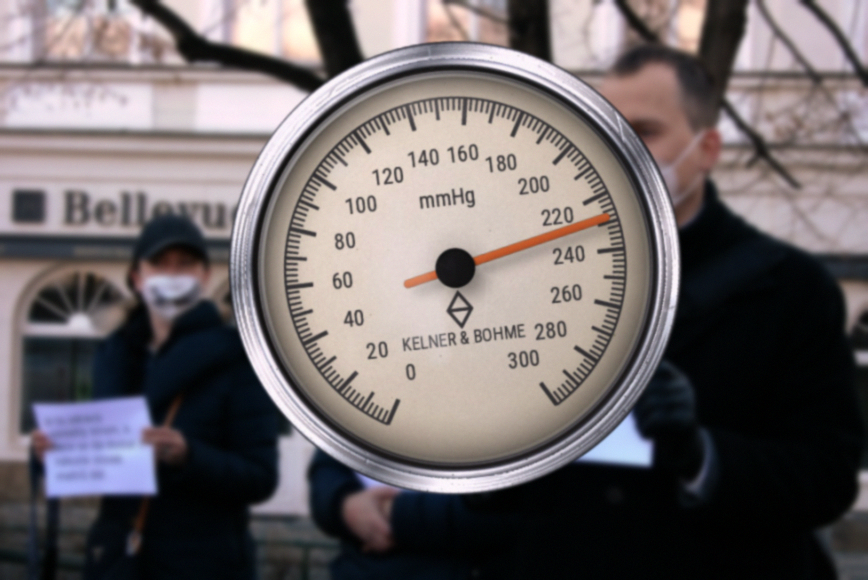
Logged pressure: 228 mmHg
